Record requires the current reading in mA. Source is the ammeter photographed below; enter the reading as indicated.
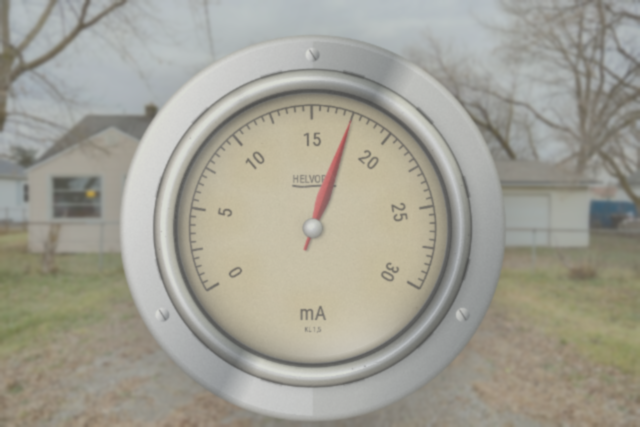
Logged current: 17.5 mA
